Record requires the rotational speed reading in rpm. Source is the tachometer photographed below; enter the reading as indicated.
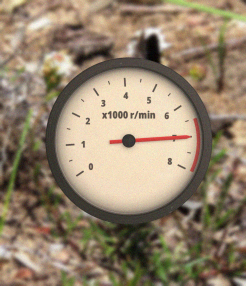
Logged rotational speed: 7000 rpm
